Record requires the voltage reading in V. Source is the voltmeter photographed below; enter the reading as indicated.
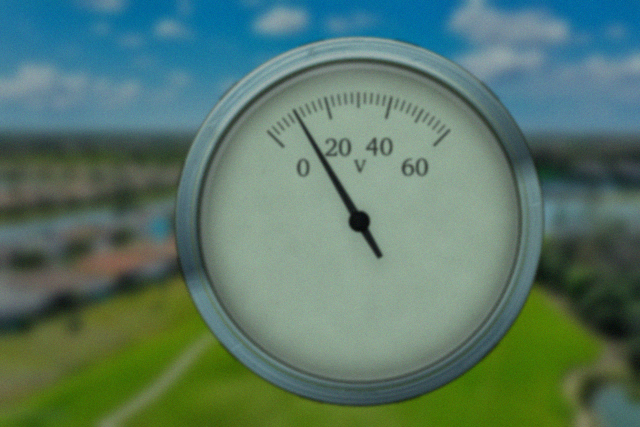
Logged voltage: 10 V
